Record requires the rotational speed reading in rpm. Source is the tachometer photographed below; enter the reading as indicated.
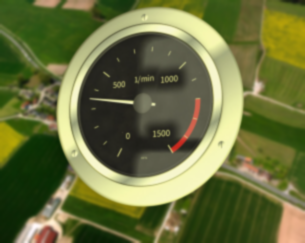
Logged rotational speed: 350 rpm
